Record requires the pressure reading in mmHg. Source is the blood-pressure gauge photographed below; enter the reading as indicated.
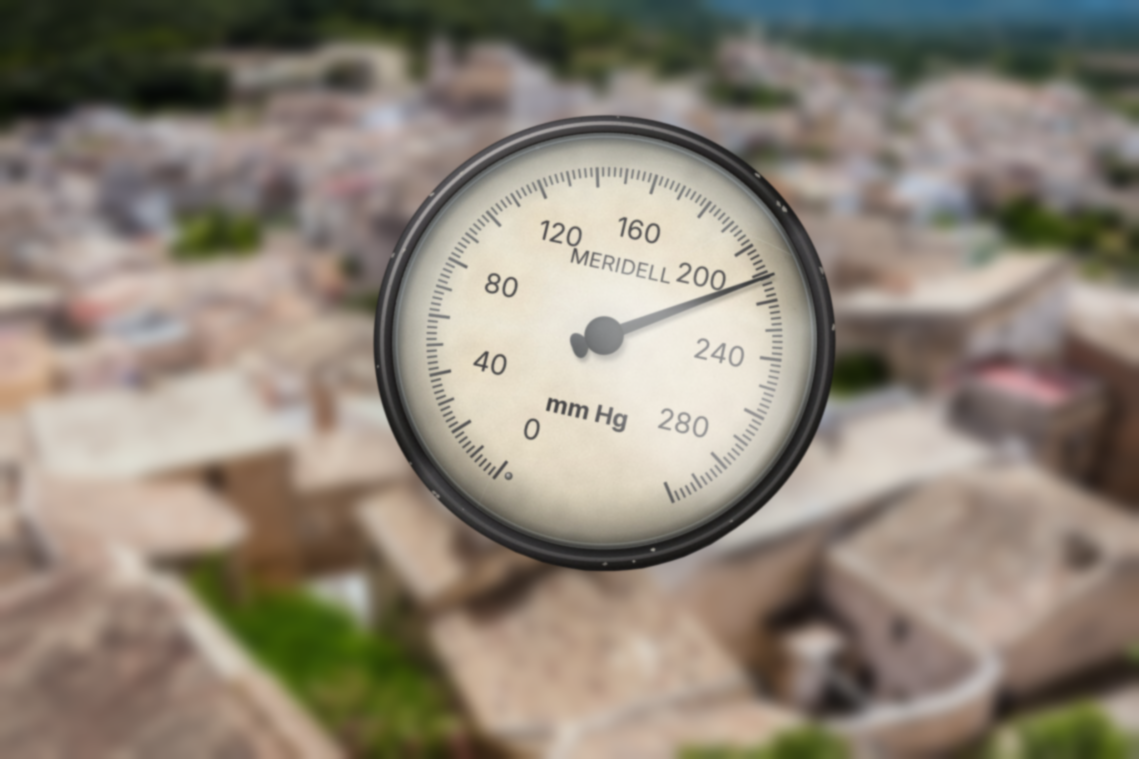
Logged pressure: 212 mmHg
